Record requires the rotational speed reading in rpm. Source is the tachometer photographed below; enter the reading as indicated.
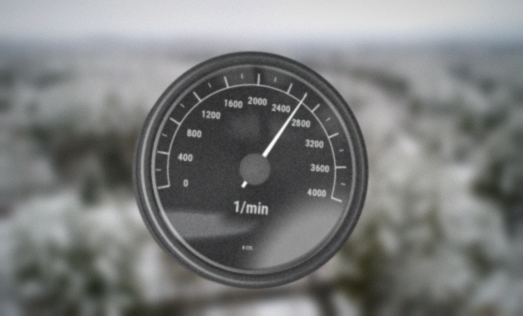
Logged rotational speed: 2600 rpm
